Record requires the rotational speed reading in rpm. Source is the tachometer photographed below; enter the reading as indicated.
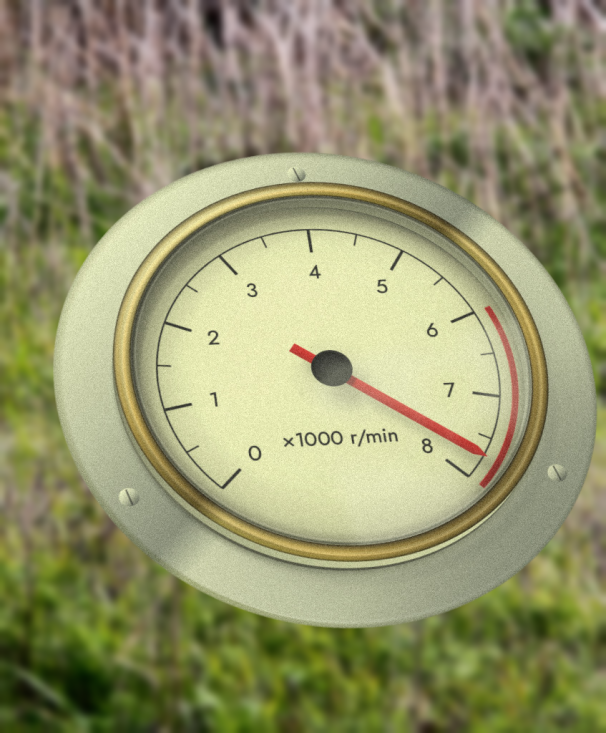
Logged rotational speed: 7750 rpm
